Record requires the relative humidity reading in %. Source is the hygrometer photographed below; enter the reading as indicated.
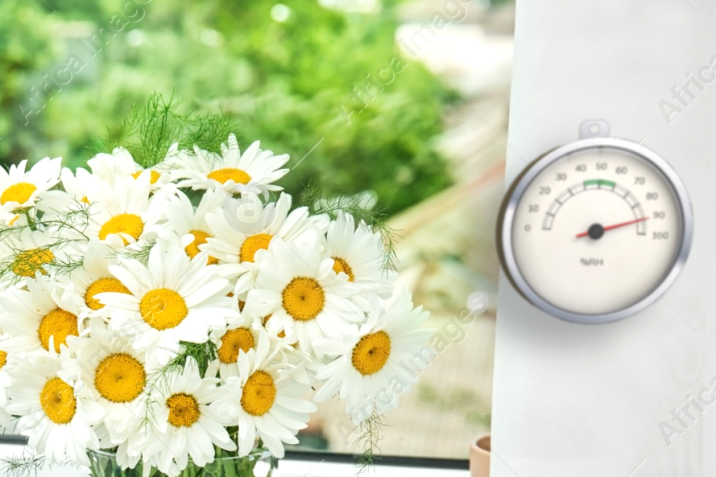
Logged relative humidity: 90 %
